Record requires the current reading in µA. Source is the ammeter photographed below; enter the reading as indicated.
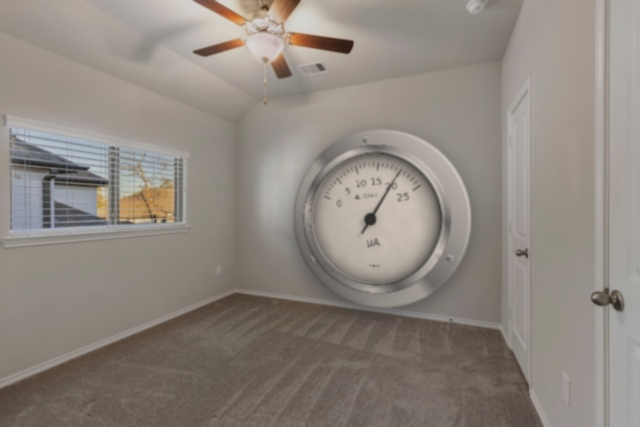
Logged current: 20 µA
